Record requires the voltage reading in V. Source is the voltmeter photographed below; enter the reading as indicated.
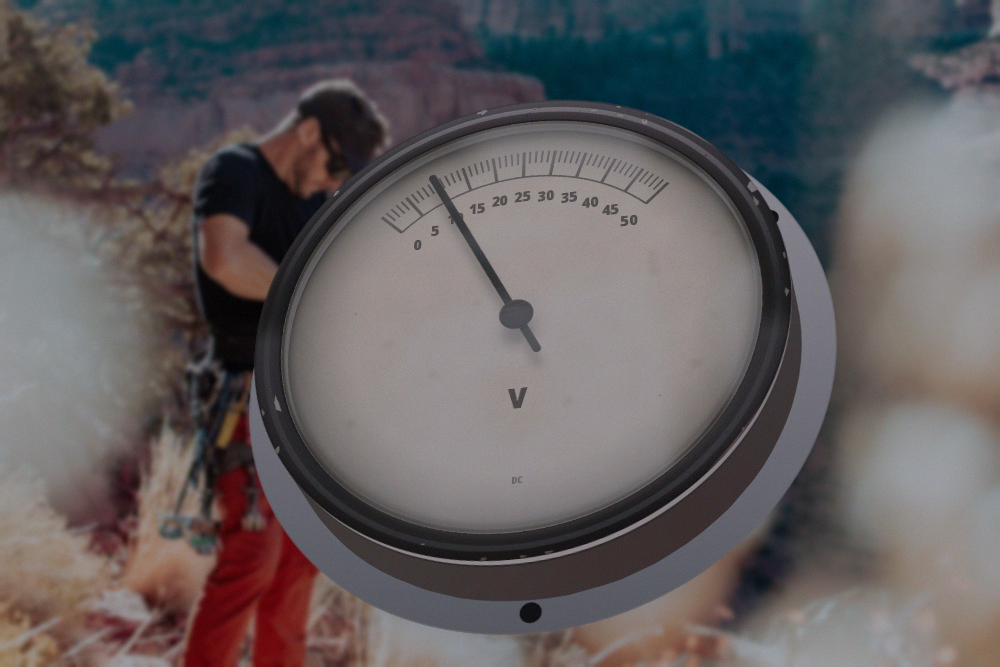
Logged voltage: 10 V
